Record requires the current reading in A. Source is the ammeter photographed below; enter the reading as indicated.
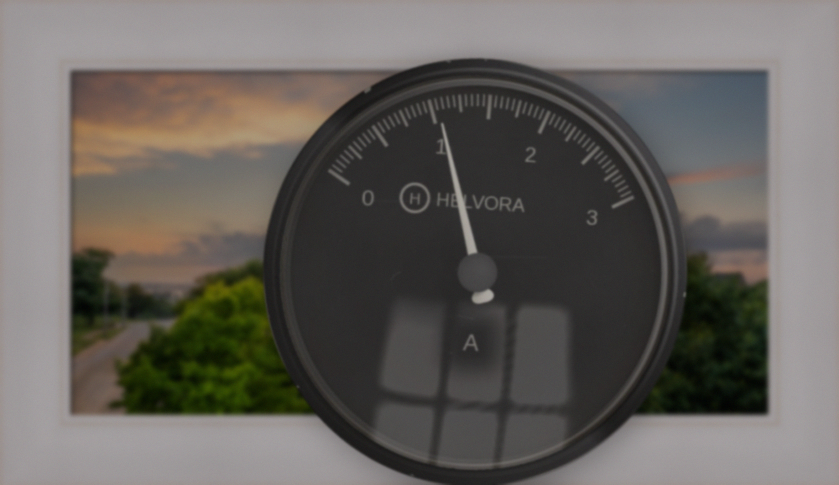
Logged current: 1.05 A
